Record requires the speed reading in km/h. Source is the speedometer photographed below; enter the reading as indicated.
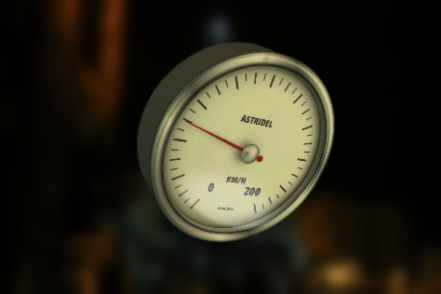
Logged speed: 50 km/h
